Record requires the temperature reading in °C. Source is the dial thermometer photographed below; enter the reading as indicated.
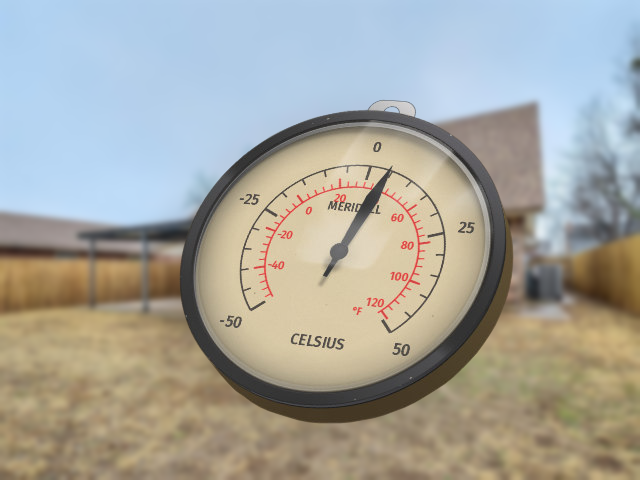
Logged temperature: 5 °C
